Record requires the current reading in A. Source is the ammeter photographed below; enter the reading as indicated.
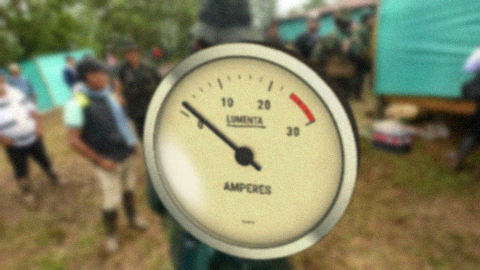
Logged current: 2 A
